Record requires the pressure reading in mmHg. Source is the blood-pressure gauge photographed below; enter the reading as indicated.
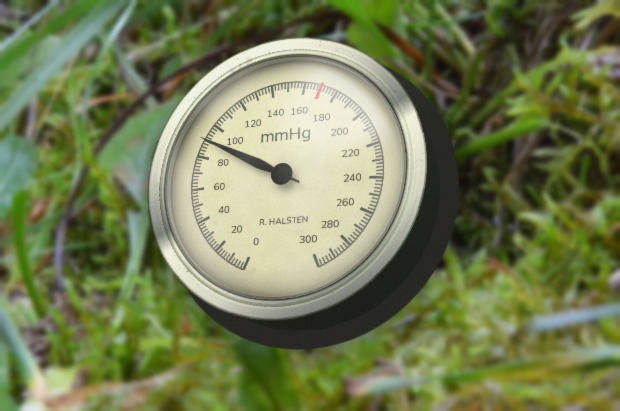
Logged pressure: 90 mmHg
